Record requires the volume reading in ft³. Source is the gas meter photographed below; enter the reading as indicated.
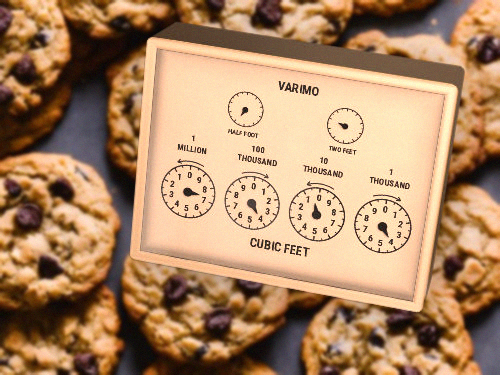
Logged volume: 740400 ft³
